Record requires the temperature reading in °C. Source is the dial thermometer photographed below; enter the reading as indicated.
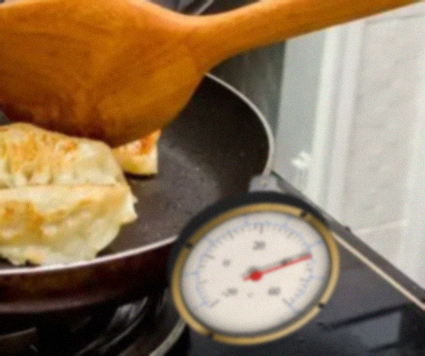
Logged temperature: 40 °C
